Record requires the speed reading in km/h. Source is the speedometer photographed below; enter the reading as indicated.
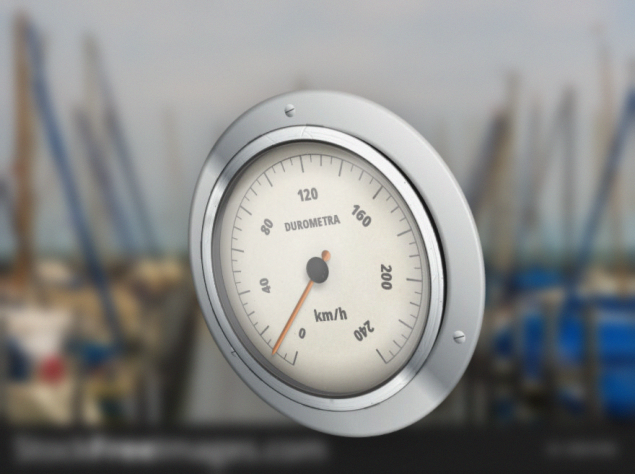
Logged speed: 10 km/h
